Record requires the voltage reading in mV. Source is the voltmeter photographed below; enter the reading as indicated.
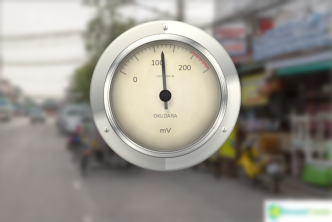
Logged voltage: 120 mV
